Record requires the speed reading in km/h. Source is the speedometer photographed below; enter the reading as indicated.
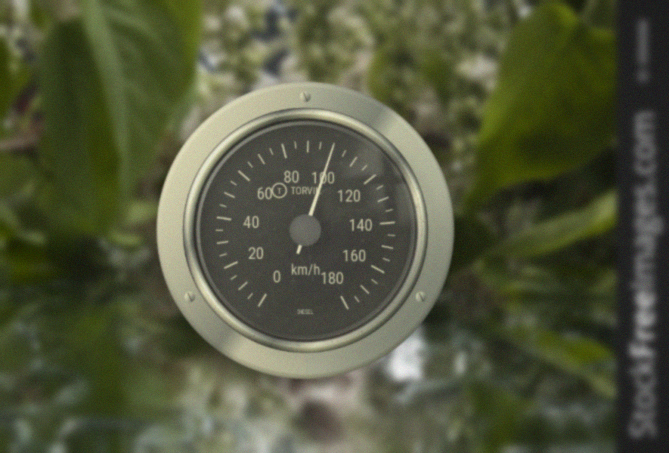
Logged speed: 100 km/h
